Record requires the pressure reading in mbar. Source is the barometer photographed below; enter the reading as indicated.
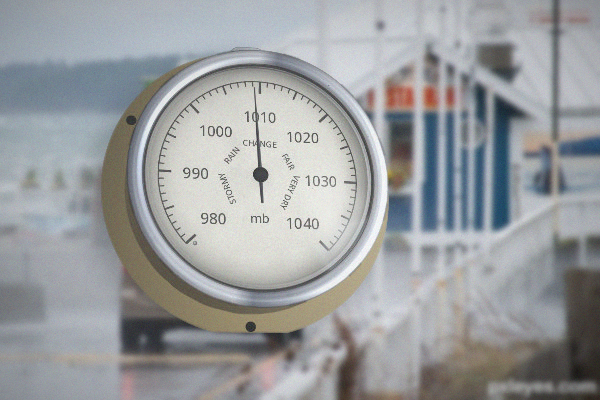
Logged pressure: 1009 mbar
